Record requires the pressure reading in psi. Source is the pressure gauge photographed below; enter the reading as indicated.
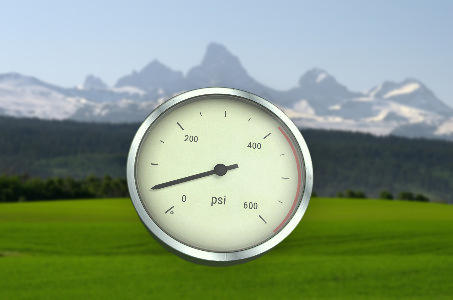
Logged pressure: 50 psi
